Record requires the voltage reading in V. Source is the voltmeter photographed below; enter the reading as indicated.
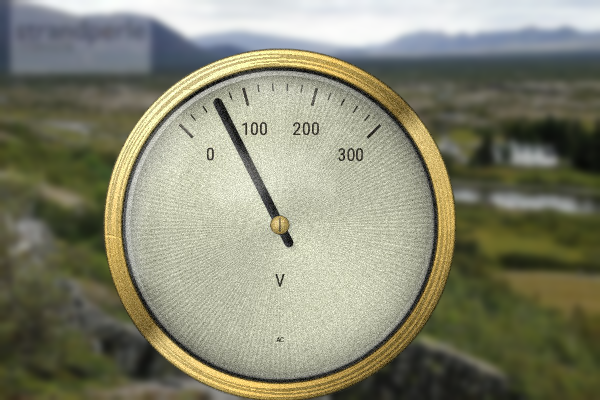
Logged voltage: 60 V
